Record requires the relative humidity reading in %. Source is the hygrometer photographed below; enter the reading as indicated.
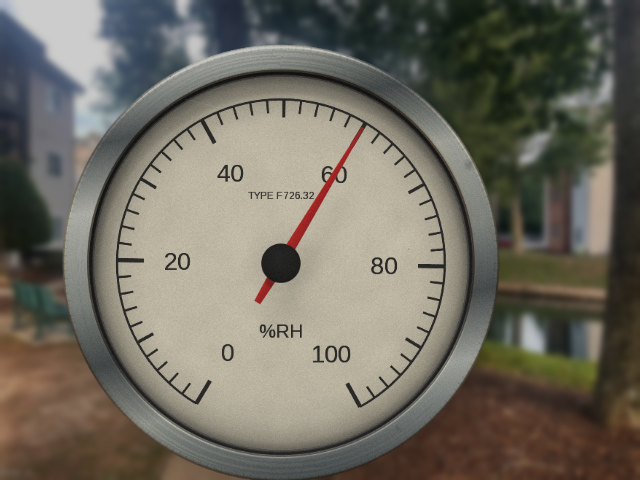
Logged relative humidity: 60 %
